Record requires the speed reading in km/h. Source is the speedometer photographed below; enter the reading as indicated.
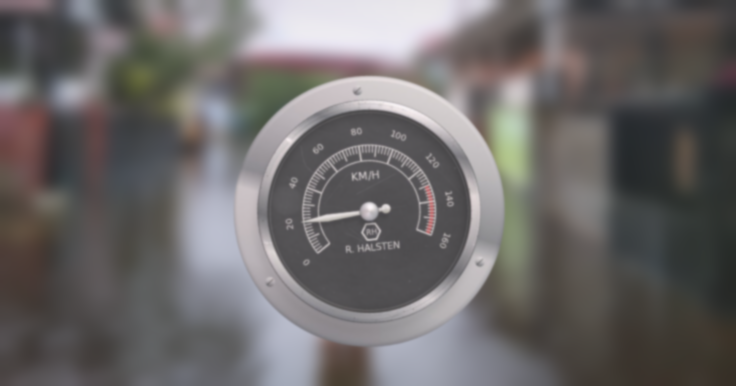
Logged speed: 20 km/h
